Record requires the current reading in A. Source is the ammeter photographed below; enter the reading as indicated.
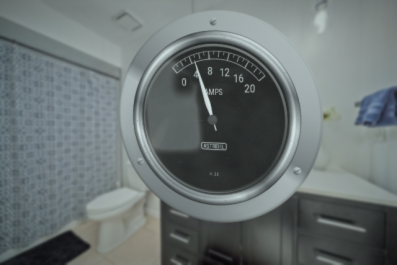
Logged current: 5 A
